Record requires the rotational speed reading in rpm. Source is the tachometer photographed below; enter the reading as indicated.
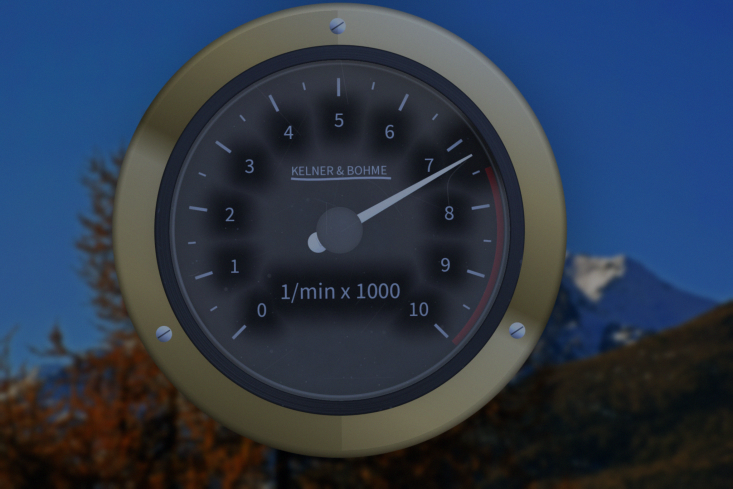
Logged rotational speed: 7250 rpm
